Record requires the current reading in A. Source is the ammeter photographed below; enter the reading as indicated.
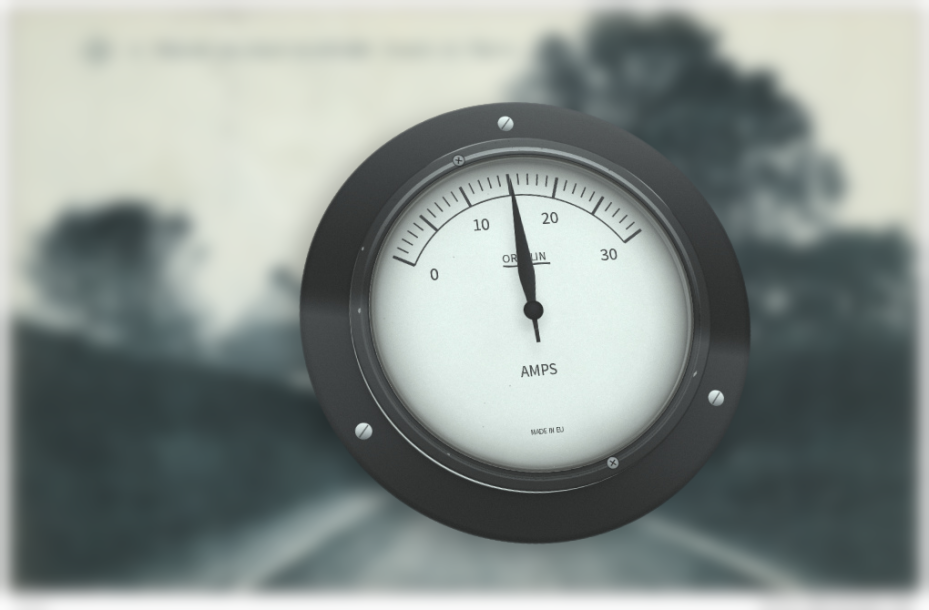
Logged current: 15 A
